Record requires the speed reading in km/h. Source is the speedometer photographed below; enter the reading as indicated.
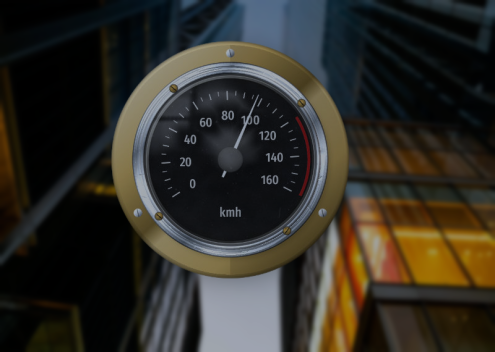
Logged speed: 97.5 km/h
